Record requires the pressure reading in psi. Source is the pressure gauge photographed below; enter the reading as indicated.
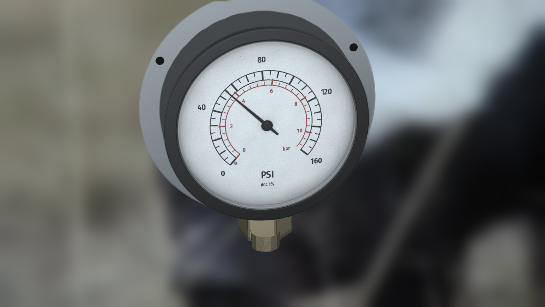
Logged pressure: 55 psi
